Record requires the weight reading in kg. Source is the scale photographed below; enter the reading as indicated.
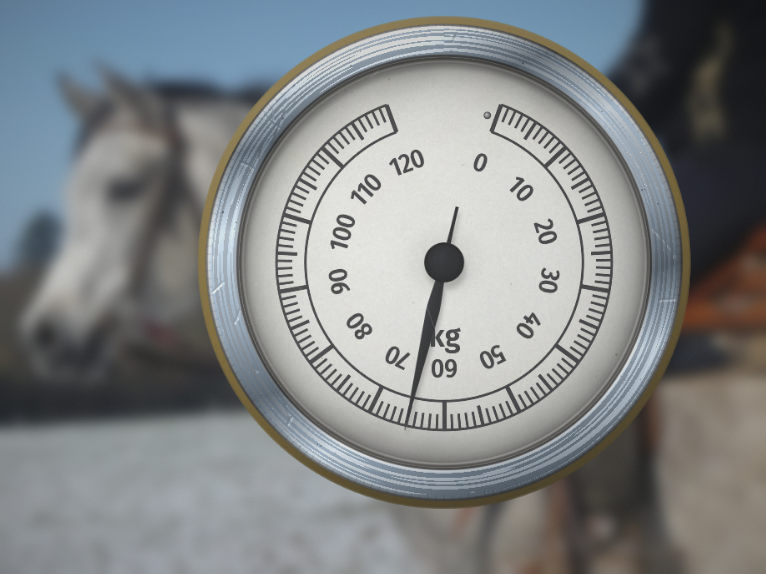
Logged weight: 65 kg
